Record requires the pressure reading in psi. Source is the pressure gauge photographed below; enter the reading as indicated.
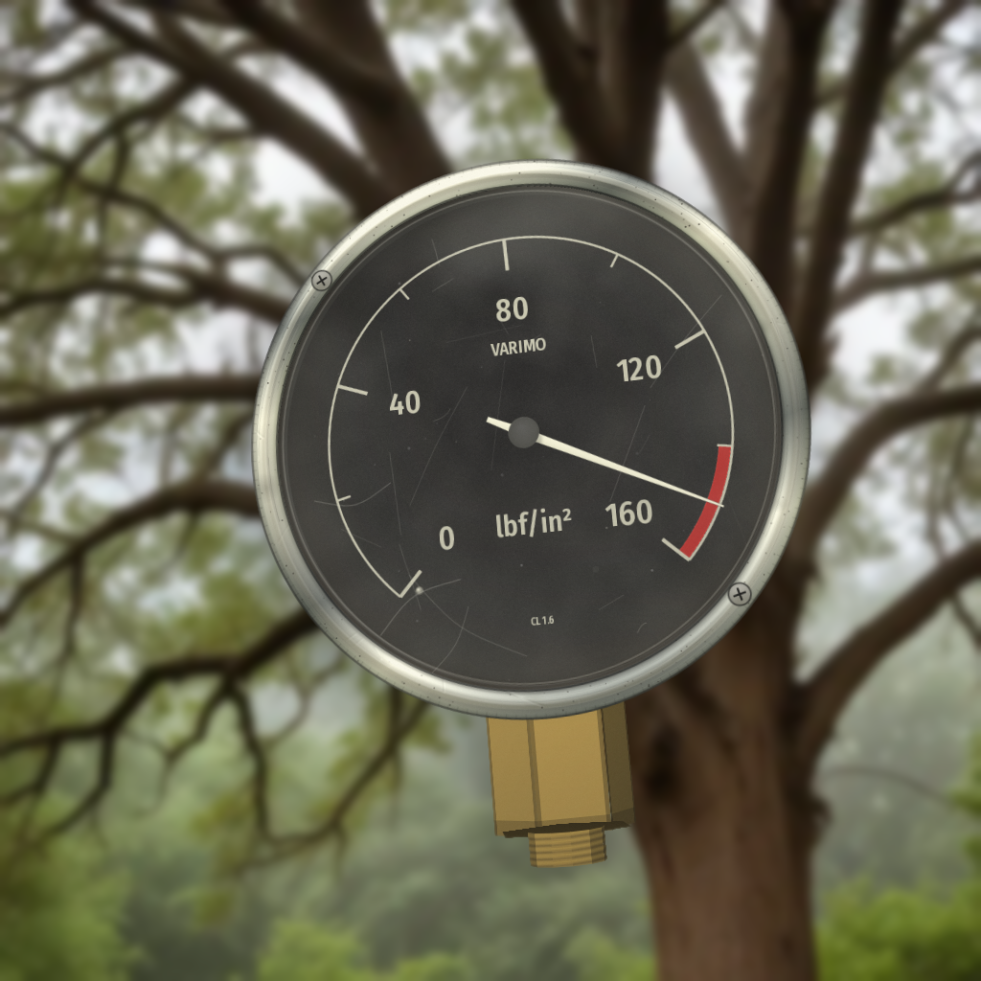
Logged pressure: 150 psi
